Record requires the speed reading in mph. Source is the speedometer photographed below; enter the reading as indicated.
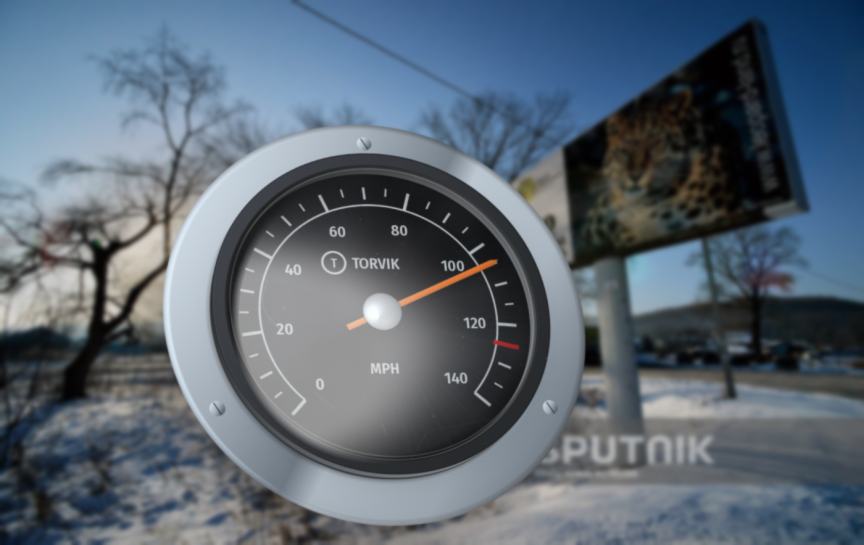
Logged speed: 105 mph
